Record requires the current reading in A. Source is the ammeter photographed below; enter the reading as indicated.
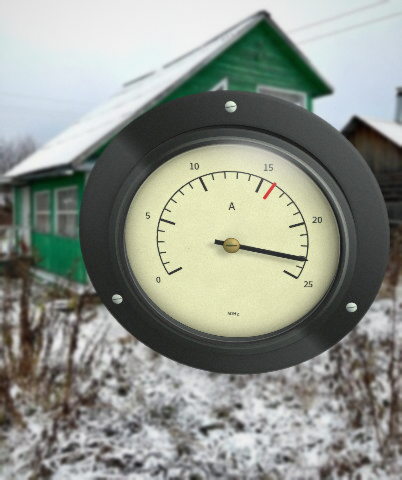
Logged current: 23 A
